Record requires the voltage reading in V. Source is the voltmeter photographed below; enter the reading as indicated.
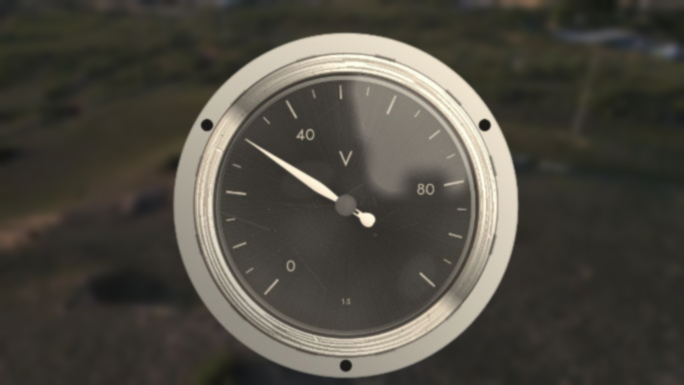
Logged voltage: 30 V
